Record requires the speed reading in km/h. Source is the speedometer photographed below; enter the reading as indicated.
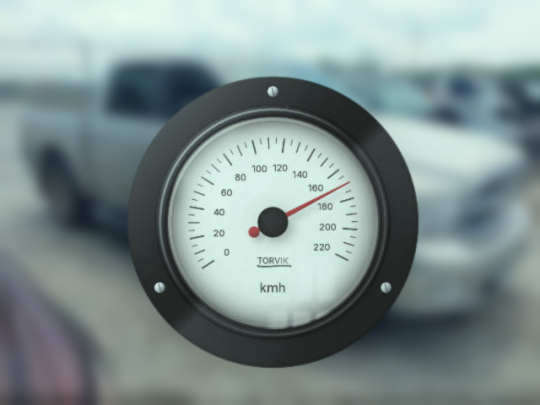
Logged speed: 170 km/h
